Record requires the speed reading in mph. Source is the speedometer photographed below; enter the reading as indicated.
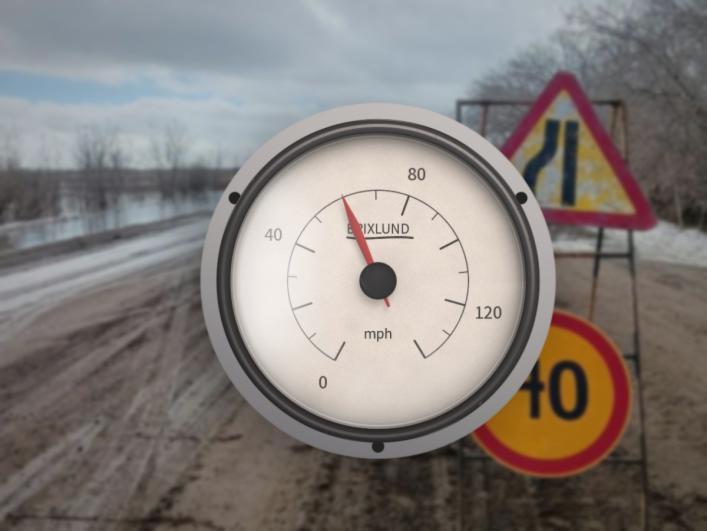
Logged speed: 60 mph
